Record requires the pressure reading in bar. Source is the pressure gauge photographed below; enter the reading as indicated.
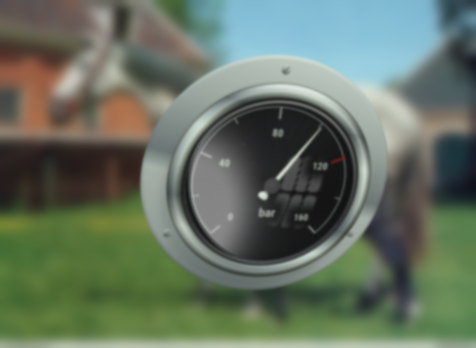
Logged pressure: 100 bar
